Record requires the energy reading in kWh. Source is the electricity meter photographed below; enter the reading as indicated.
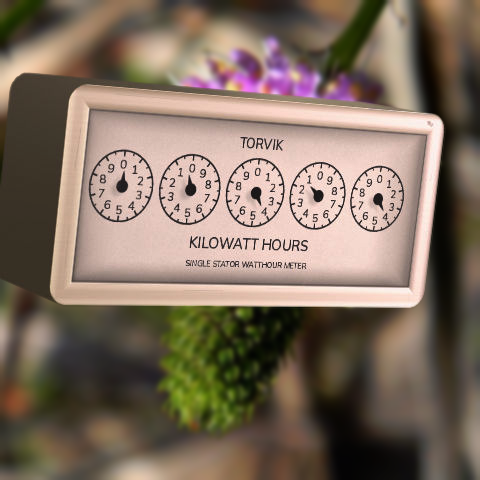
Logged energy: 414 kWh
